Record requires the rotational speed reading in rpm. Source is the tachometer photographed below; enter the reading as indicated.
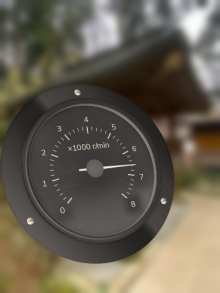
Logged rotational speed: 6600 rpm
